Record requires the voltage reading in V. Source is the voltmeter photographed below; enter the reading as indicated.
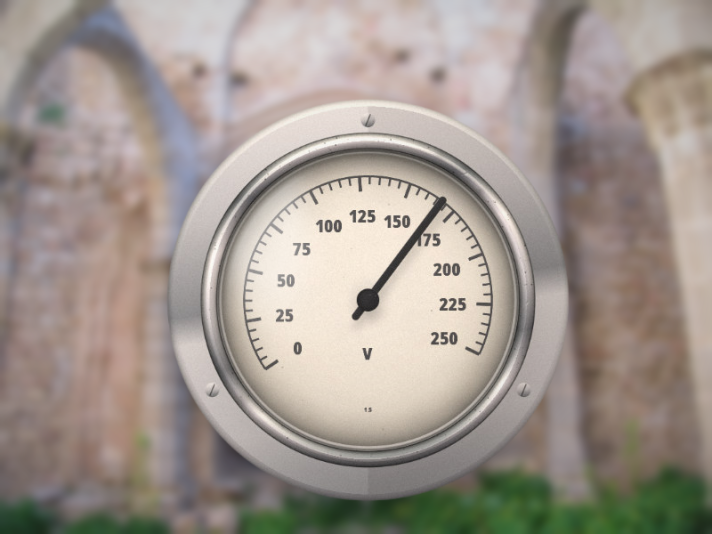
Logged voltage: 167.5 V
